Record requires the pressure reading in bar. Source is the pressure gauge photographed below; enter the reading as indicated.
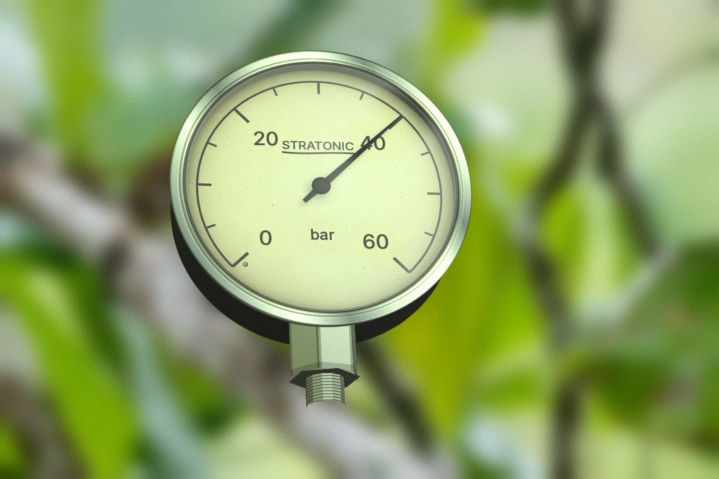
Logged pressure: 40 bar
